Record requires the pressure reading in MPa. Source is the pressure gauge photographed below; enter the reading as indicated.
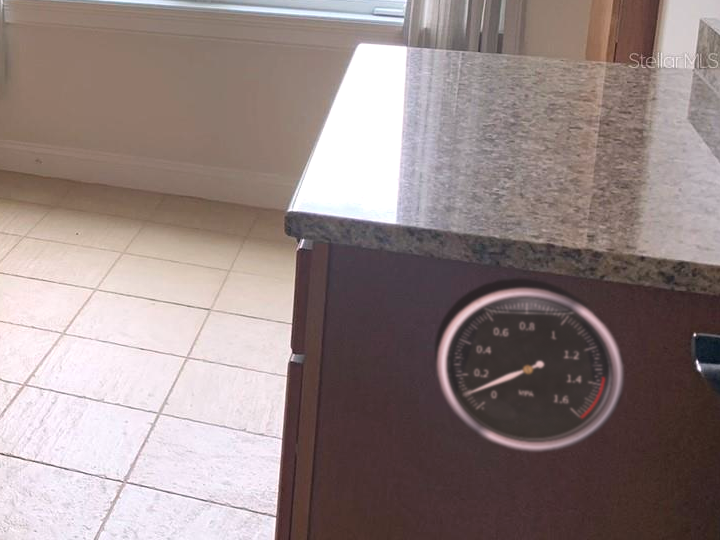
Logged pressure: 0.1 MPa
